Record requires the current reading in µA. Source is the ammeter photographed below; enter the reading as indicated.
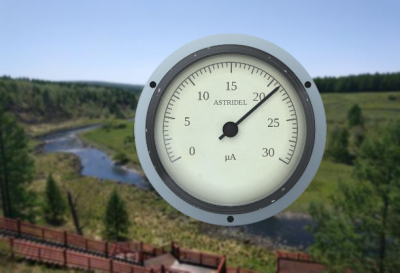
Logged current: 21 µA
